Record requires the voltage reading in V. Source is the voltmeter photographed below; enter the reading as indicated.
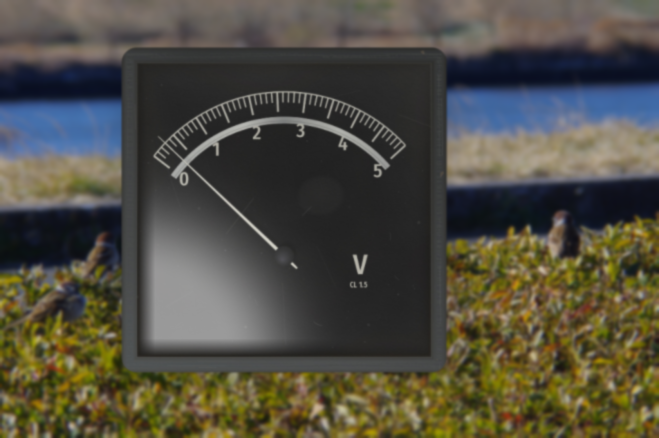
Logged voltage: 0.3 V
